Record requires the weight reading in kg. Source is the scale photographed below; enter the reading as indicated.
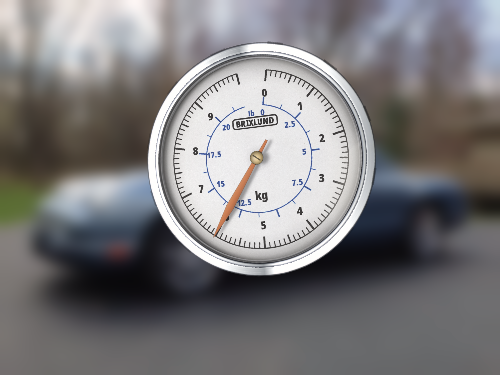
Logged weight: 6 kg
